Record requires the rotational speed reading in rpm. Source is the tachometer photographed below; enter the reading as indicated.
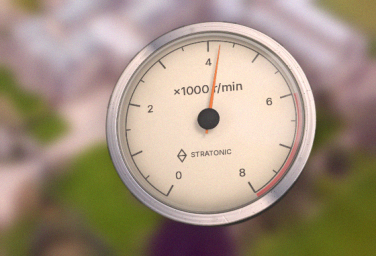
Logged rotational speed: 4250 rpm
